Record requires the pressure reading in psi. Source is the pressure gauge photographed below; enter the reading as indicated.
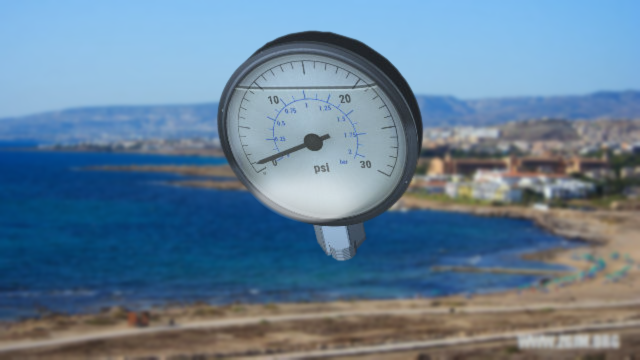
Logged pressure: 1 psi
